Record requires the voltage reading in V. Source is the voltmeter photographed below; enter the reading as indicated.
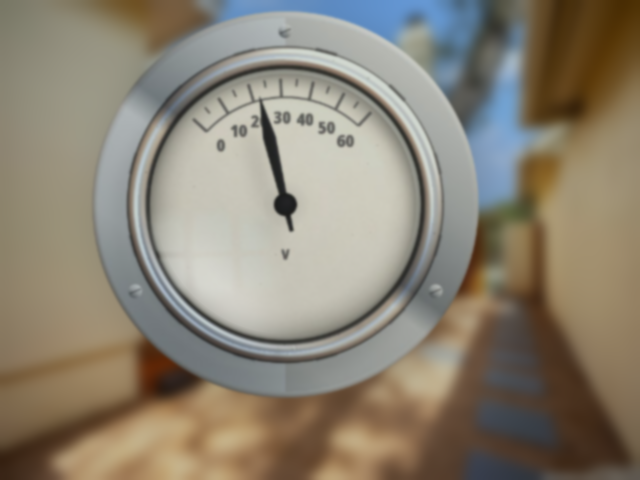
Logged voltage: 22.5 V
